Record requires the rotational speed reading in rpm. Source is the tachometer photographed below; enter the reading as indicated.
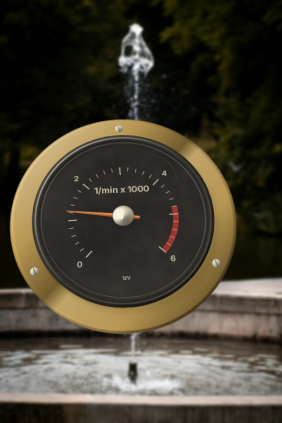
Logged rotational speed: 1200 rpm
